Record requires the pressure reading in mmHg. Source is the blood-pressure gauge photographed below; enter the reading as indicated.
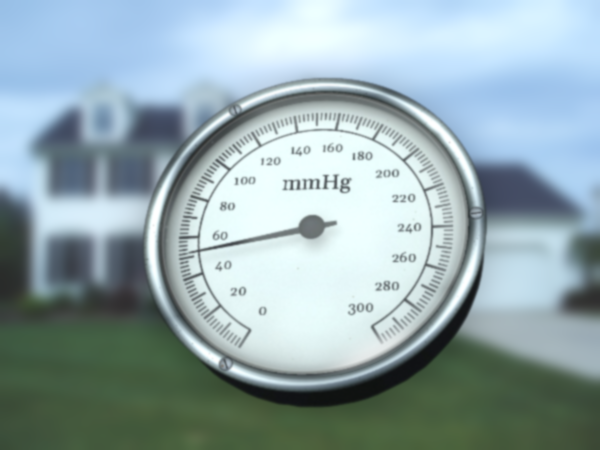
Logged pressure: 50 mmHg
